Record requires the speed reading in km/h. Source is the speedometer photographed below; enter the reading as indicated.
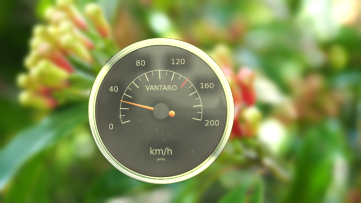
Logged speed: 30 km/h
